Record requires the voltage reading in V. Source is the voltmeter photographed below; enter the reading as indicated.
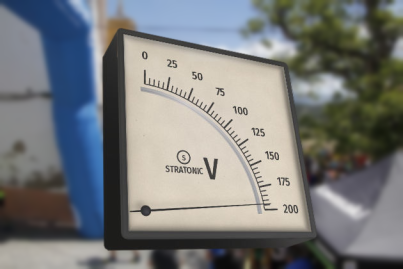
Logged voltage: 195 V
